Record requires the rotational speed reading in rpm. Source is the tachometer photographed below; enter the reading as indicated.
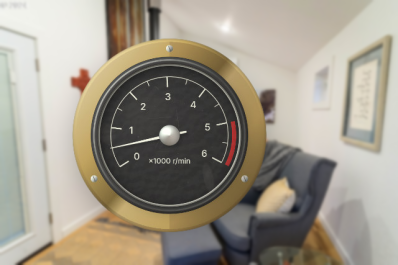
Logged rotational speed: 500 rpm
